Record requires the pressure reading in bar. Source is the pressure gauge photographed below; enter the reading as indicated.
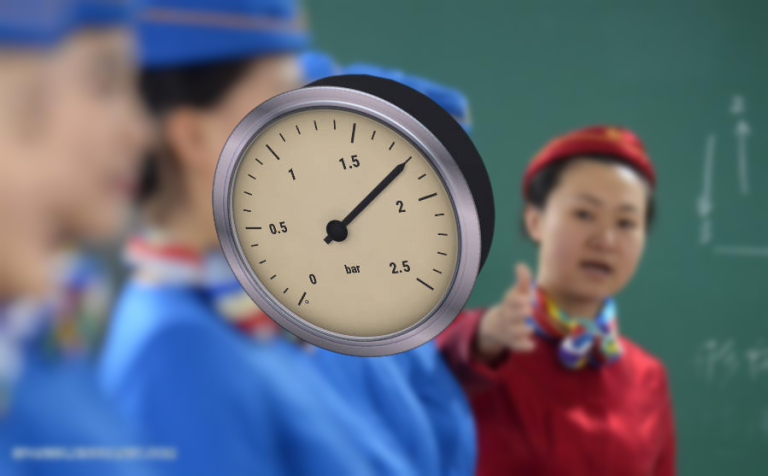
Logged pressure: 1.8 bar
